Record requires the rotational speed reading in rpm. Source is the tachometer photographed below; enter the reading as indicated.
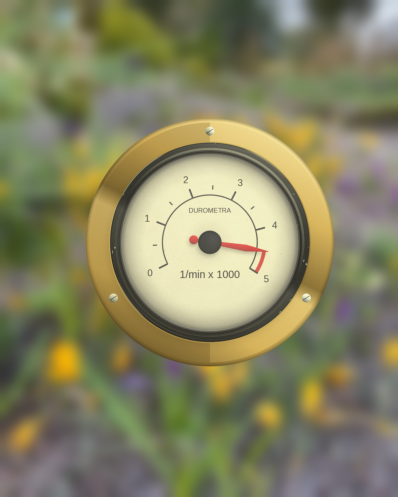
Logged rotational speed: 4500 rpm
